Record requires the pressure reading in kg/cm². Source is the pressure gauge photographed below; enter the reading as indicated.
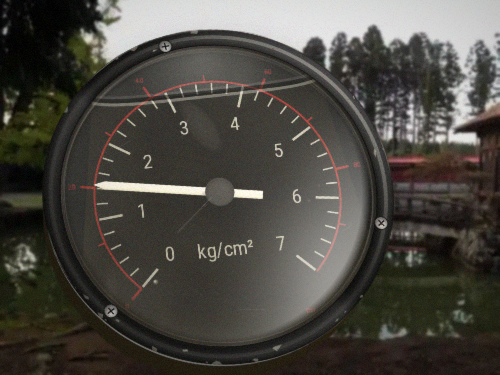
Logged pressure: 1.4 kg/cm²
